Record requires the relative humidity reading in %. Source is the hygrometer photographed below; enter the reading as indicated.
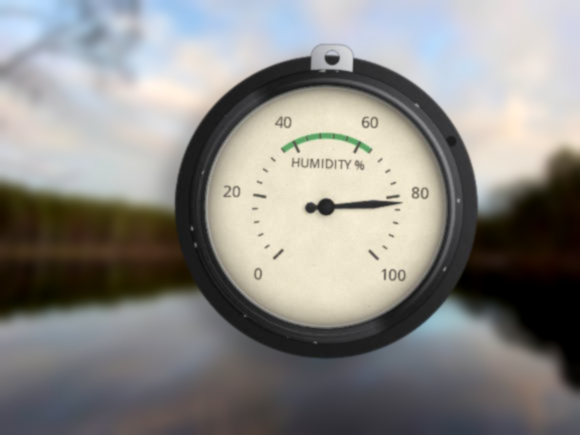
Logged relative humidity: 82 %
